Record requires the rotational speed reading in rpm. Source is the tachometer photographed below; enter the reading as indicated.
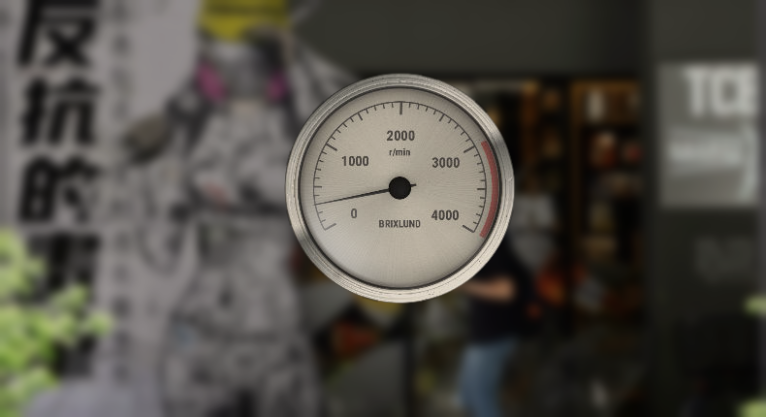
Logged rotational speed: 300 rpm
